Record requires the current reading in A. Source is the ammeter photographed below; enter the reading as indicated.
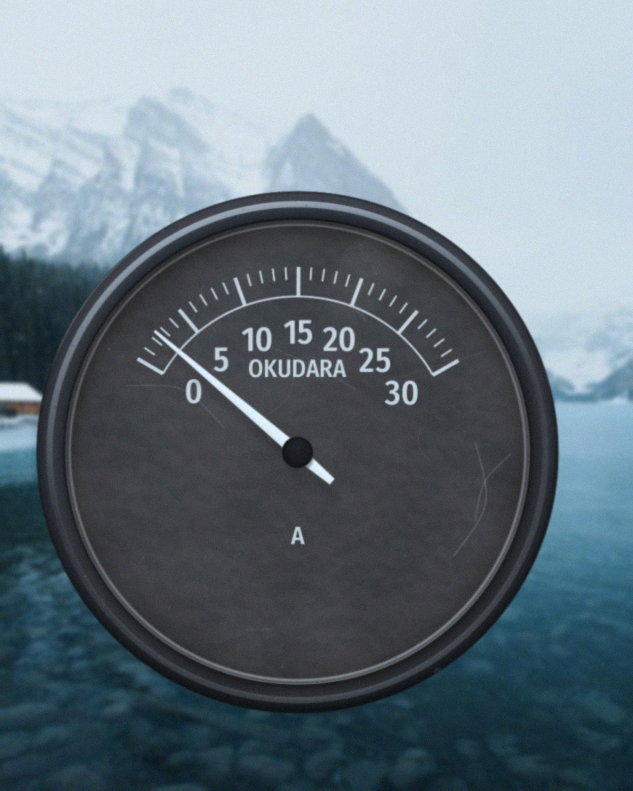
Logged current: 2.5 A
